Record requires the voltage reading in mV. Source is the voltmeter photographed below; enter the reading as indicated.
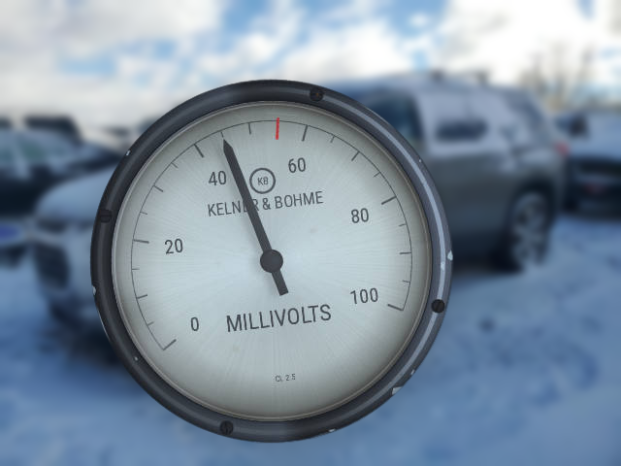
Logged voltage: 45 mV
